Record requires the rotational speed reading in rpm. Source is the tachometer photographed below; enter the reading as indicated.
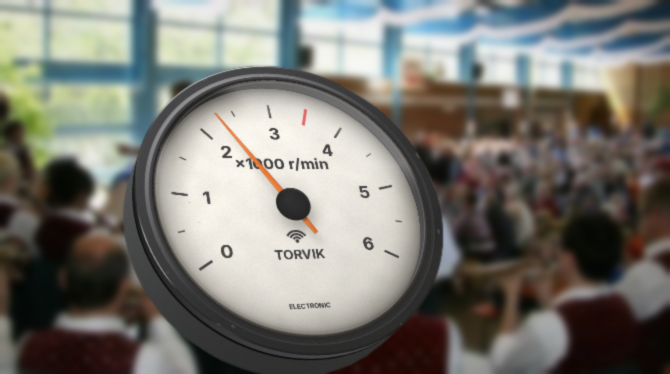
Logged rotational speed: 2250 rpm
